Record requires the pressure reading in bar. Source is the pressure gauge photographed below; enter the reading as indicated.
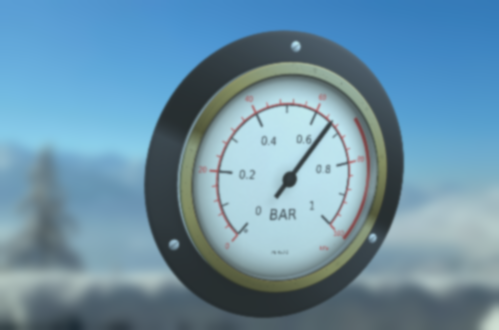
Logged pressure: 0.65 bar
